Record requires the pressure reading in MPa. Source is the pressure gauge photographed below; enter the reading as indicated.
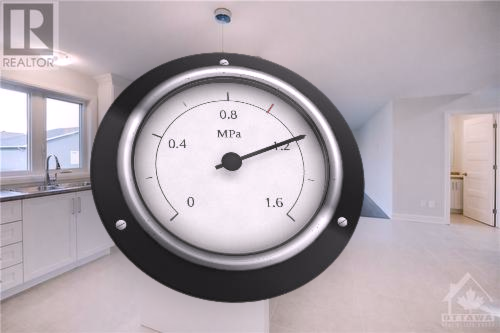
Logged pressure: 1.2 MPa
